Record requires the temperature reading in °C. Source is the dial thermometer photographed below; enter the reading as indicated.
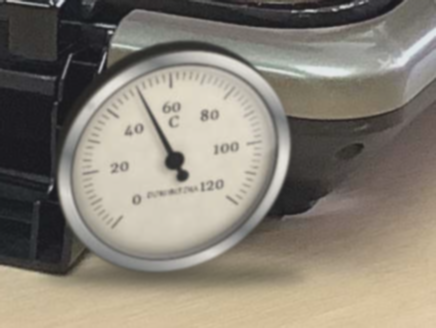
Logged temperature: 50 °C
